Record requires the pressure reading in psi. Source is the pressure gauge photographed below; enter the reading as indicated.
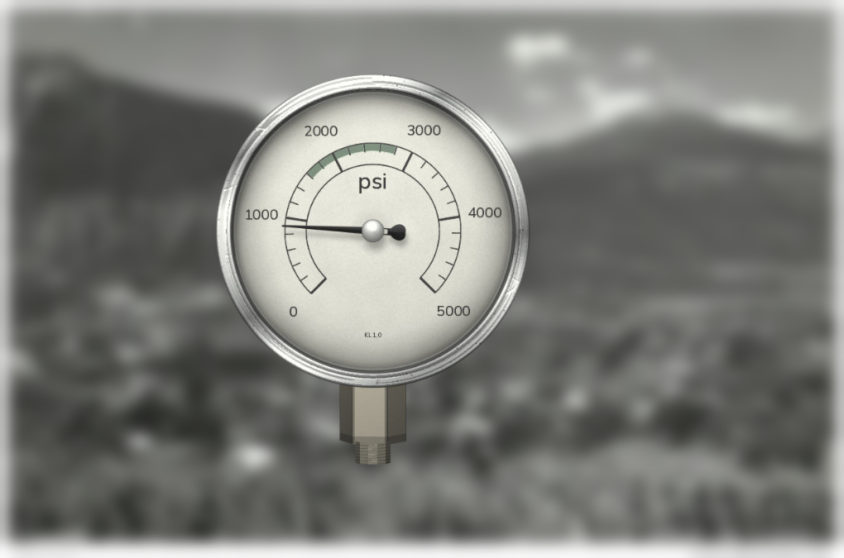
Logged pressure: 900 psi
